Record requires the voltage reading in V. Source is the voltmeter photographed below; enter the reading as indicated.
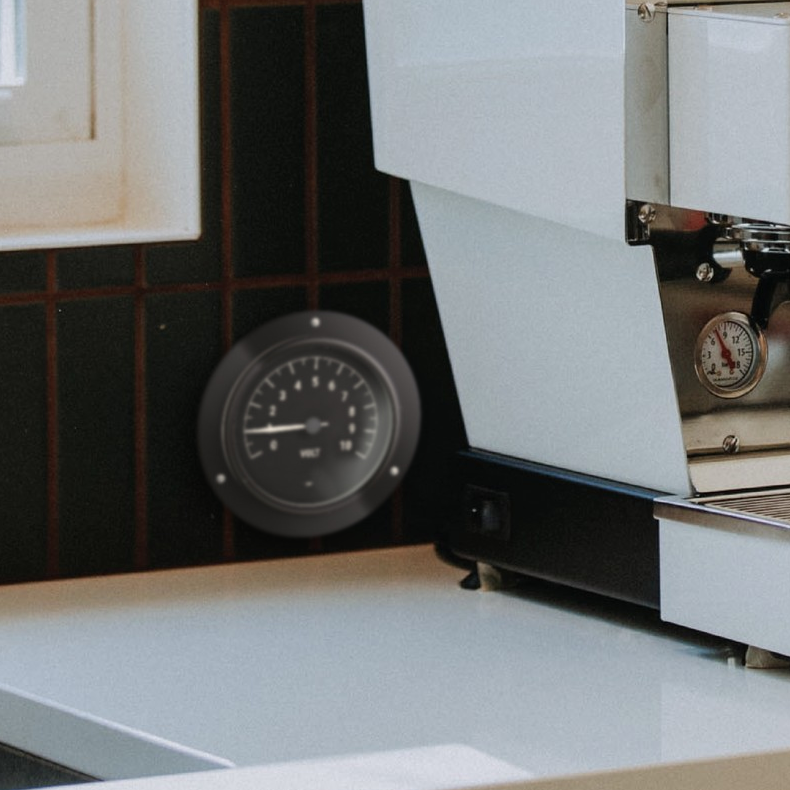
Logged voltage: 1 V
